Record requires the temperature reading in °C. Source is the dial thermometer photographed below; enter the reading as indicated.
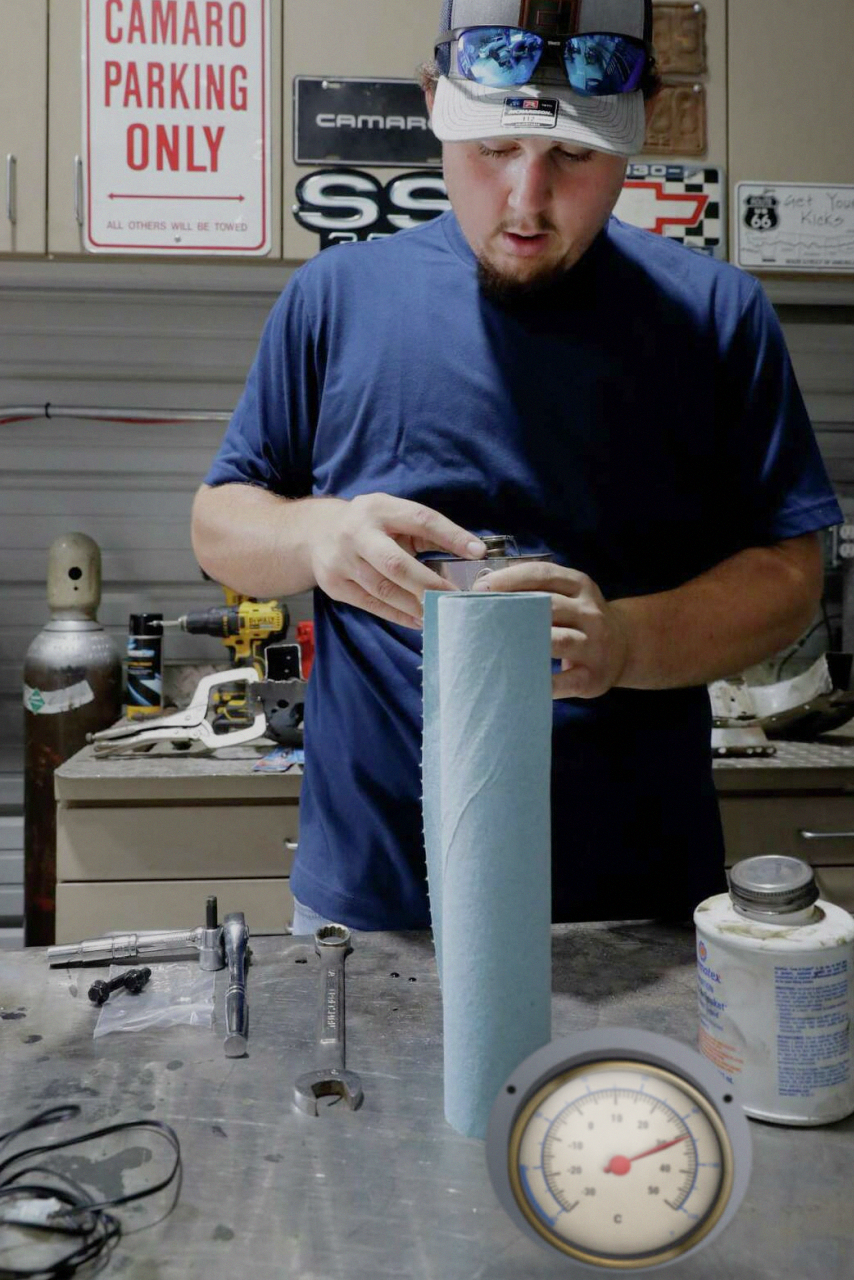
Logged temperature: 30 °C
